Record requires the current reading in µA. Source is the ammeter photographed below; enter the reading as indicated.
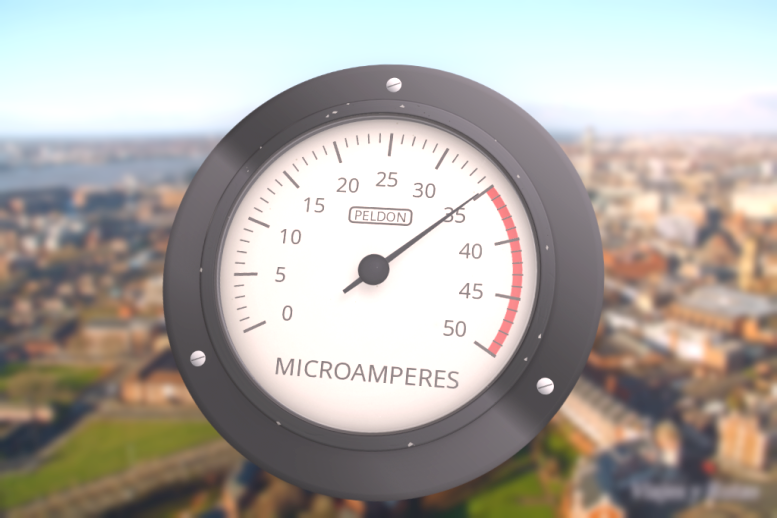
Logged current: 35 µA
